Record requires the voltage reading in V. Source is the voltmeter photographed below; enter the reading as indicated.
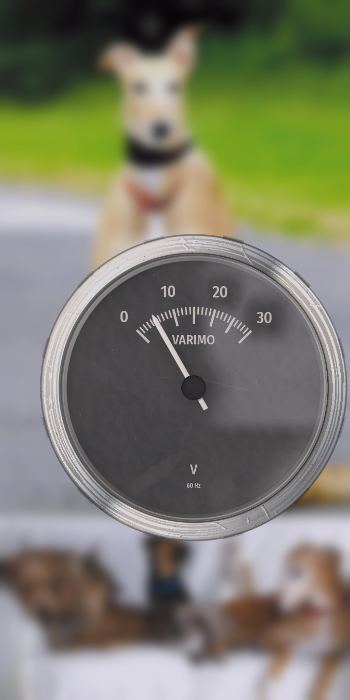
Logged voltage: 5 V
